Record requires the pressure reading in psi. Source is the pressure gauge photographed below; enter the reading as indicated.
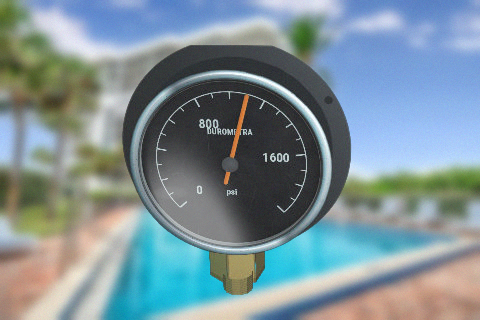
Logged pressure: 1100 psi
